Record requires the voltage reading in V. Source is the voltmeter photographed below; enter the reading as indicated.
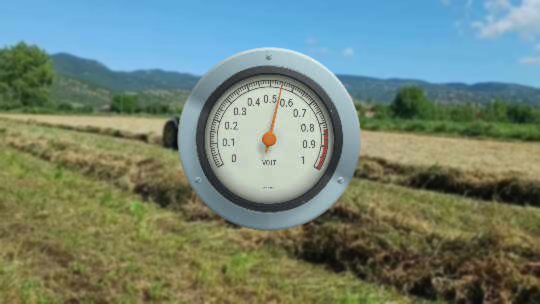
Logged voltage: 0.55 V
